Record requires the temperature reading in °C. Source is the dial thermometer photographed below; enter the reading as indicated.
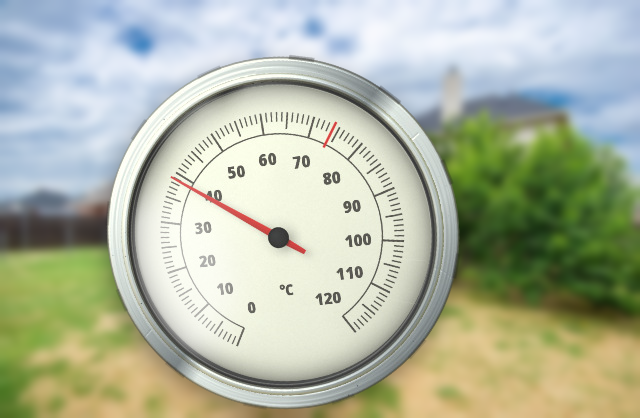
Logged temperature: 39 °C
